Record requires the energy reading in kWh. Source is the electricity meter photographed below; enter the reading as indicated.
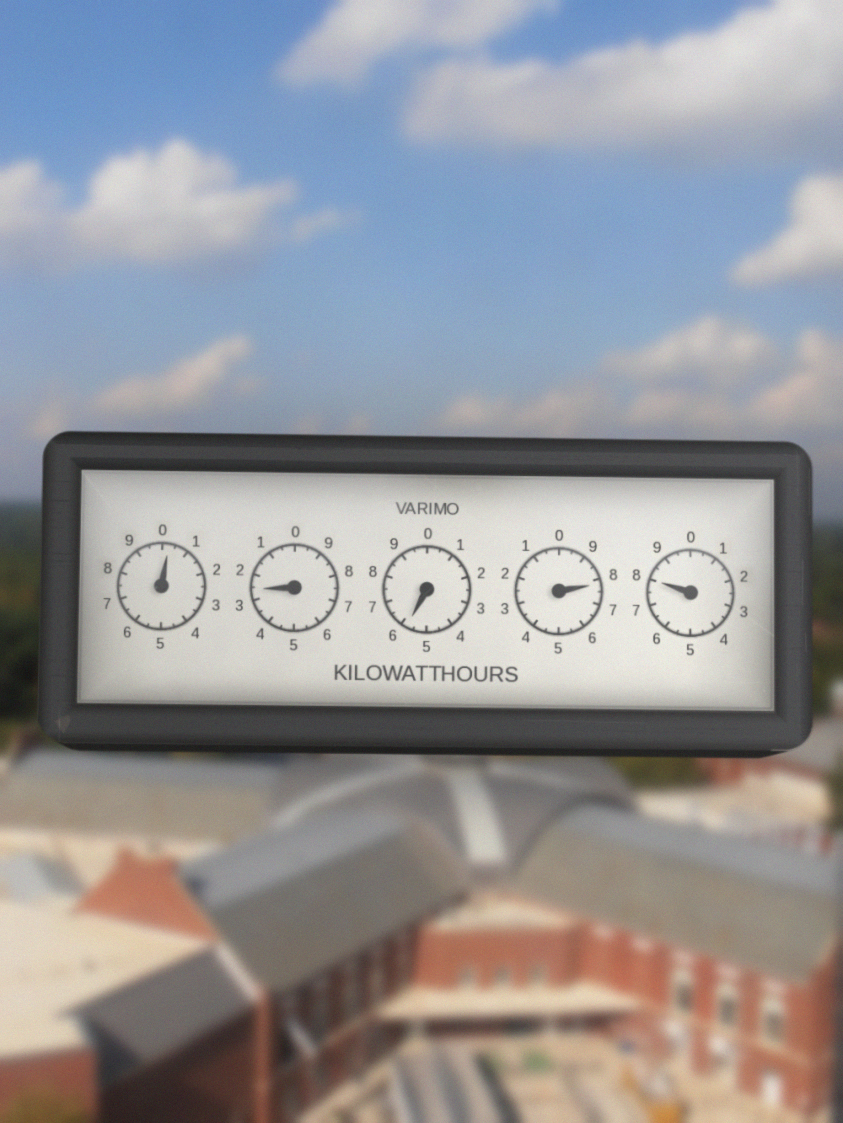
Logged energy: 2578 kWh
